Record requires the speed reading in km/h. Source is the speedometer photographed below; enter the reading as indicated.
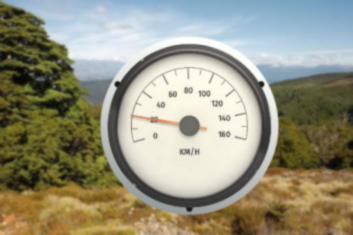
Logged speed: 20 km/h
